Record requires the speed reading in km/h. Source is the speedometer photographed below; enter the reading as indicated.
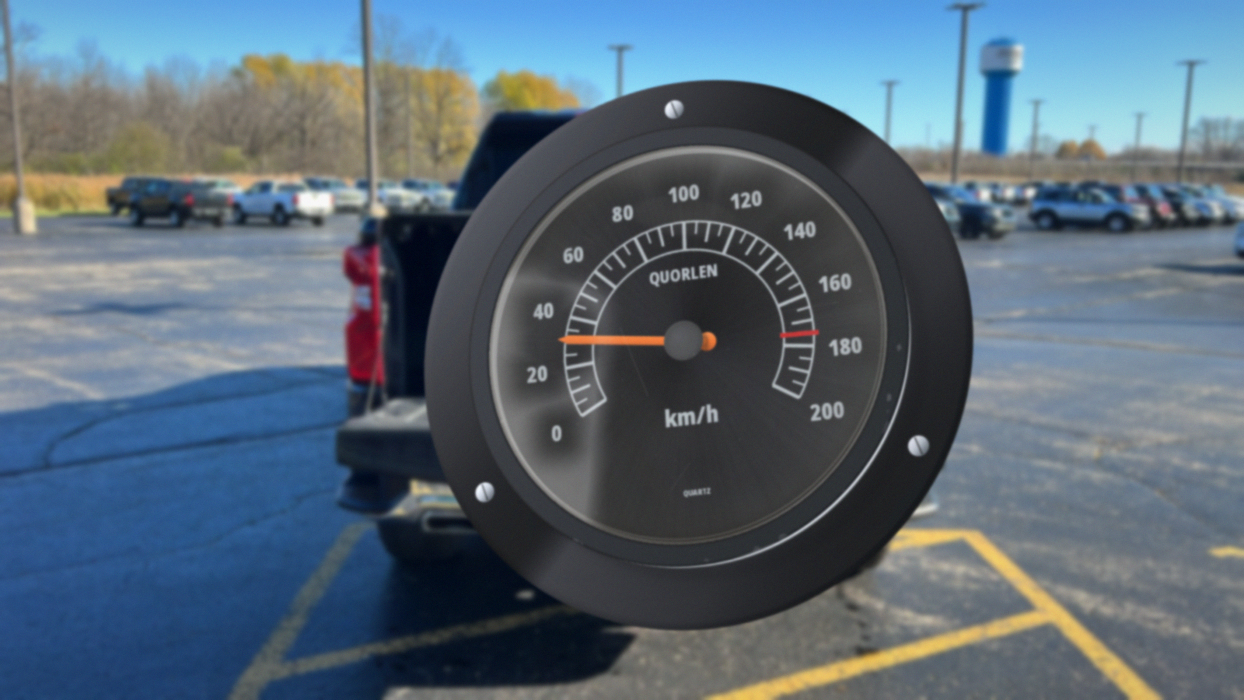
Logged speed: 30 km/h
